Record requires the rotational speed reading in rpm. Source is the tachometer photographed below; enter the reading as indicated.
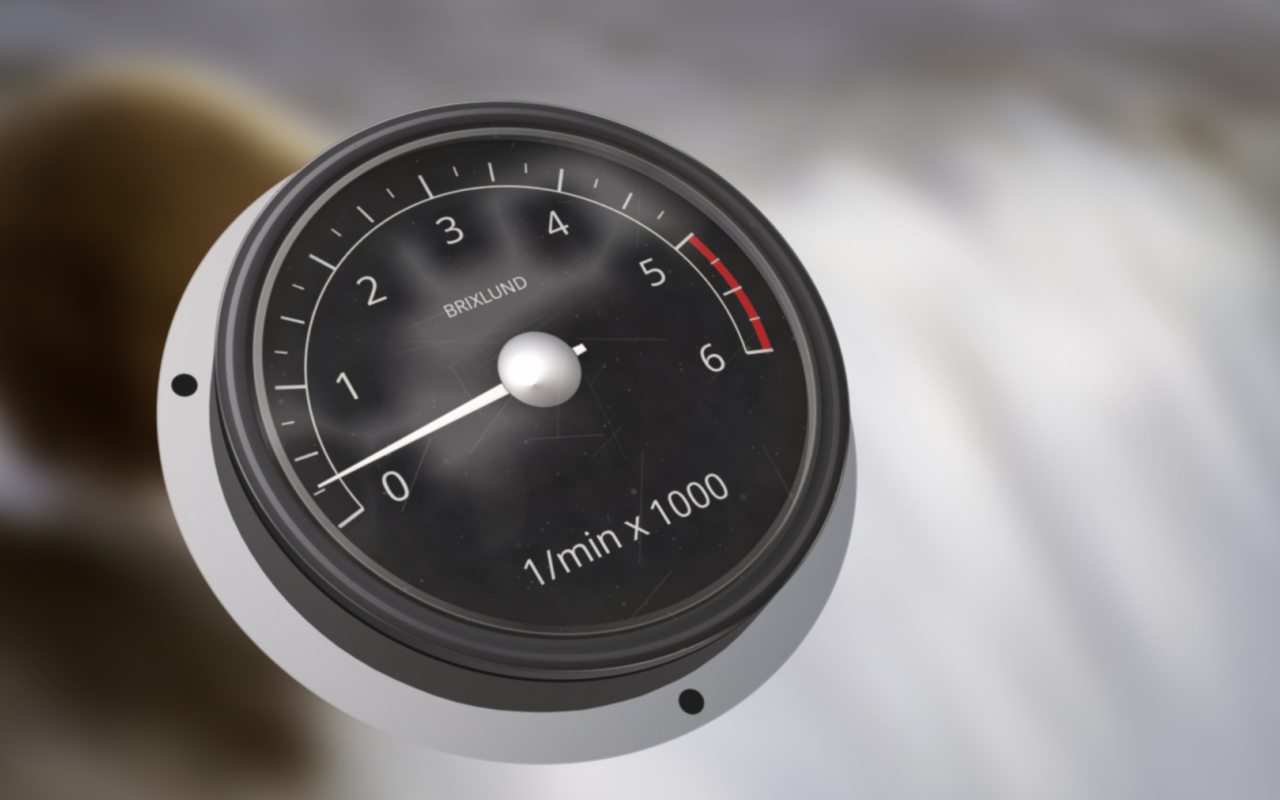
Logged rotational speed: 250 rpm
